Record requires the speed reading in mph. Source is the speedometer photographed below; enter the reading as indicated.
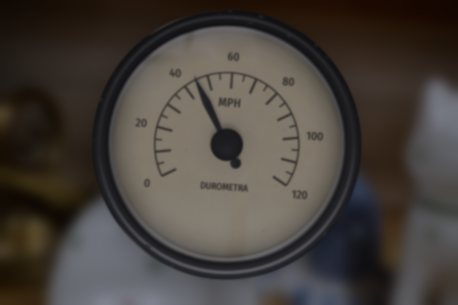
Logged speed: 45 mph
